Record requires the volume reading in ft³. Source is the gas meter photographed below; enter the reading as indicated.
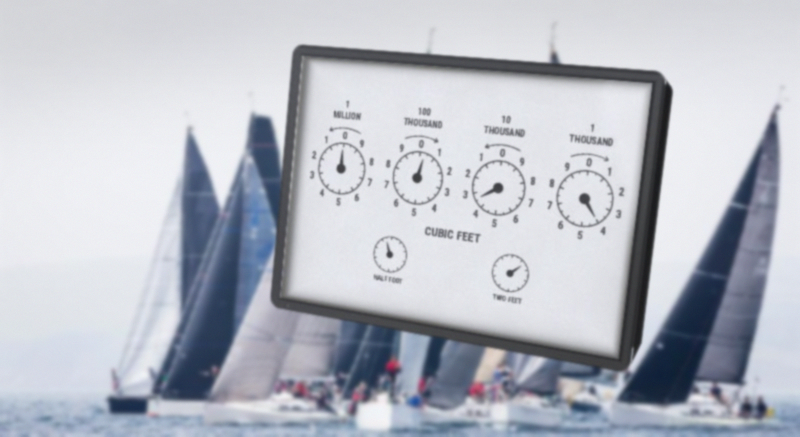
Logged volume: 3400 ft³
